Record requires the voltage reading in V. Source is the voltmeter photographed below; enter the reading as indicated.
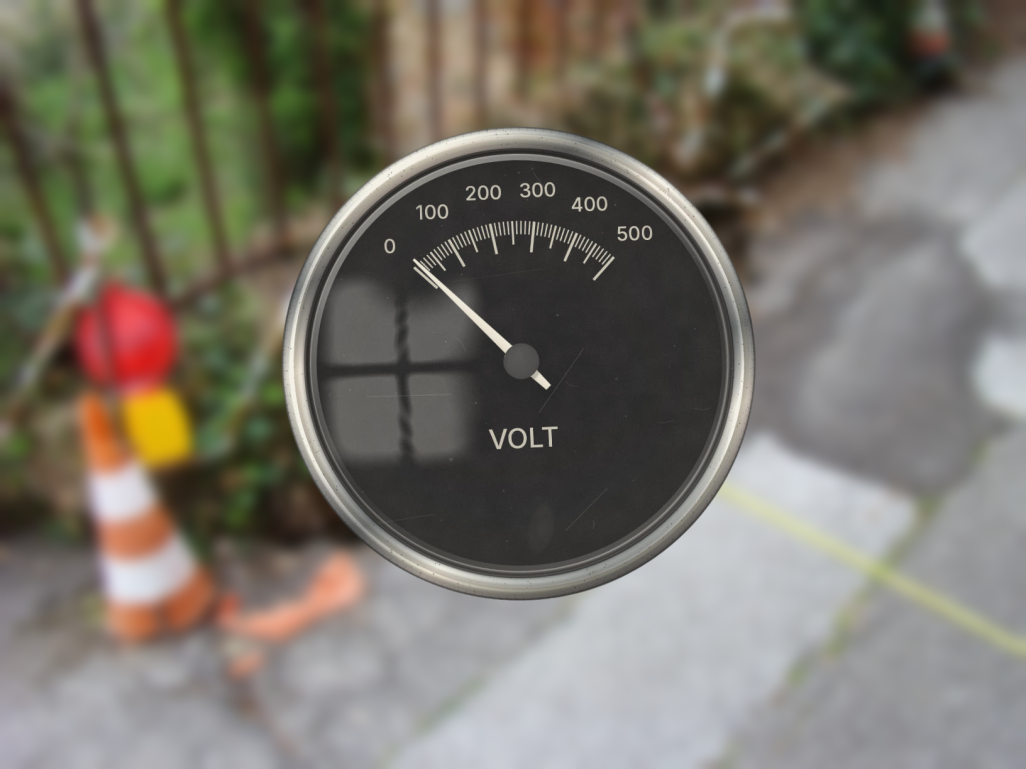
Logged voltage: 10 V
